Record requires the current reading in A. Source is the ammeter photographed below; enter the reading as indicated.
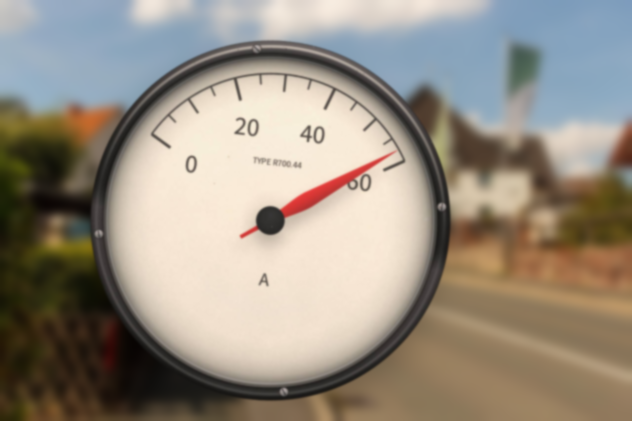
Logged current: 57.5 A
